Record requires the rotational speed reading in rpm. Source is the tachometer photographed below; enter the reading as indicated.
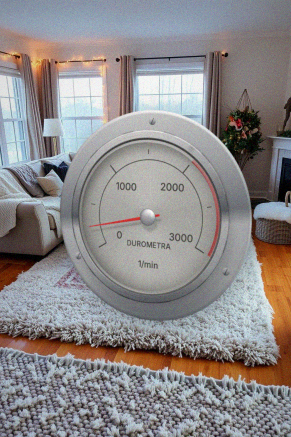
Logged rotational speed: 250 rpm
